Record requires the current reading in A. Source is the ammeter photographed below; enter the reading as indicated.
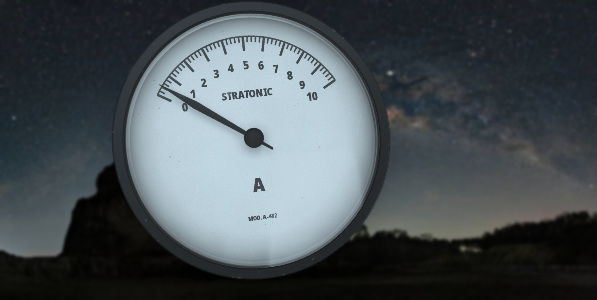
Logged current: 0.4 A
